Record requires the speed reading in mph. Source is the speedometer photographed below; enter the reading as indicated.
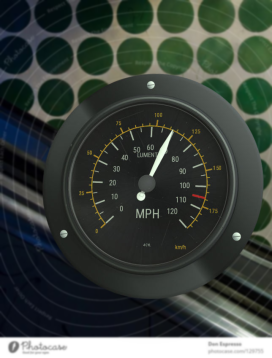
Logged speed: 70 mph
